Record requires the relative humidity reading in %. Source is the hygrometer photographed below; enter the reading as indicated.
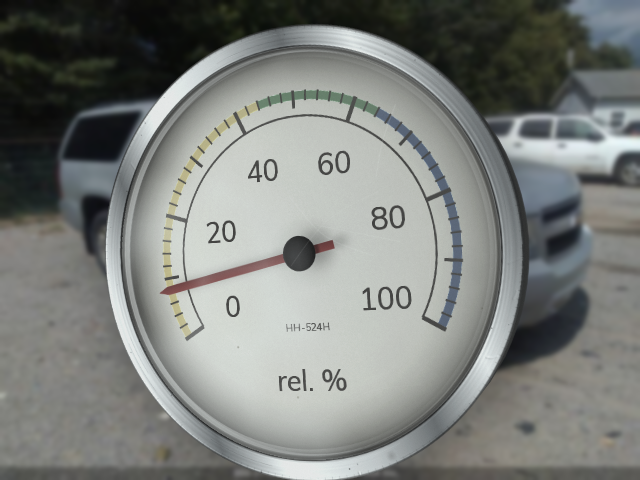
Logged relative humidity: 8 %
